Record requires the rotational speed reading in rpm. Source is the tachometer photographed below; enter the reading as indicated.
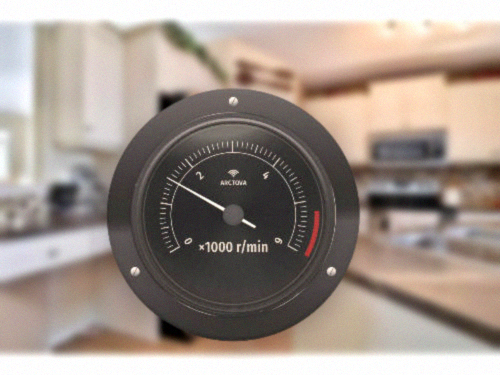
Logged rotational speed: 1500 rpm
